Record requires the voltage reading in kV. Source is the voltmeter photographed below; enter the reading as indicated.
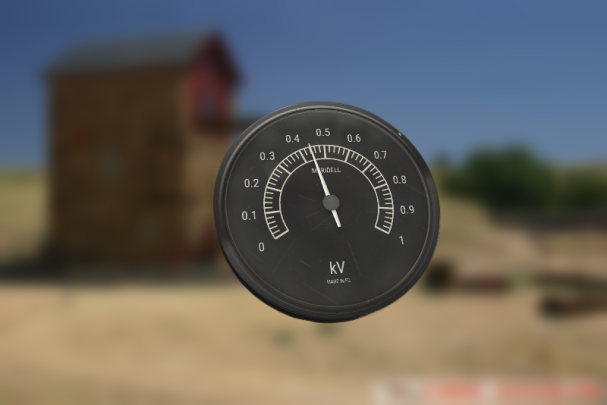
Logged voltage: 0.44 kV
